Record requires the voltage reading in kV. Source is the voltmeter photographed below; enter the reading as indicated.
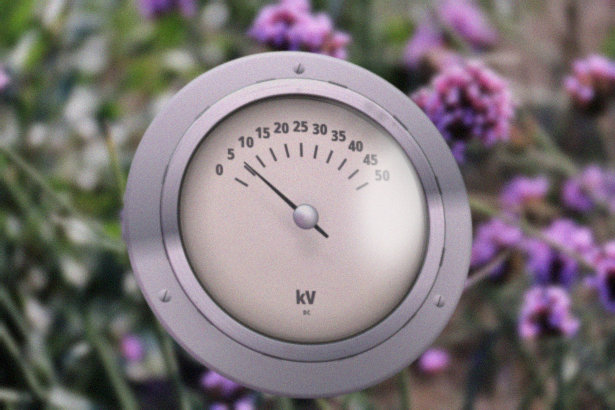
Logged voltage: 5 kV
